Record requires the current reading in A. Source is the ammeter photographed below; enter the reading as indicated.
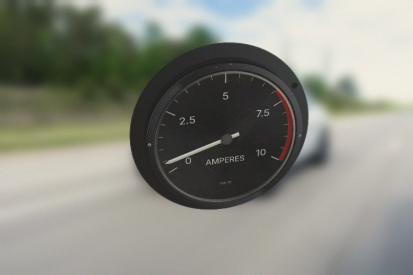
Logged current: 0.5 A
